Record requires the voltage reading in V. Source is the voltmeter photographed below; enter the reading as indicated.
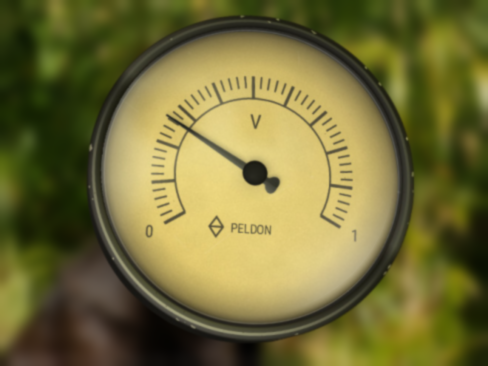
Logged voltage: 0.26 V
